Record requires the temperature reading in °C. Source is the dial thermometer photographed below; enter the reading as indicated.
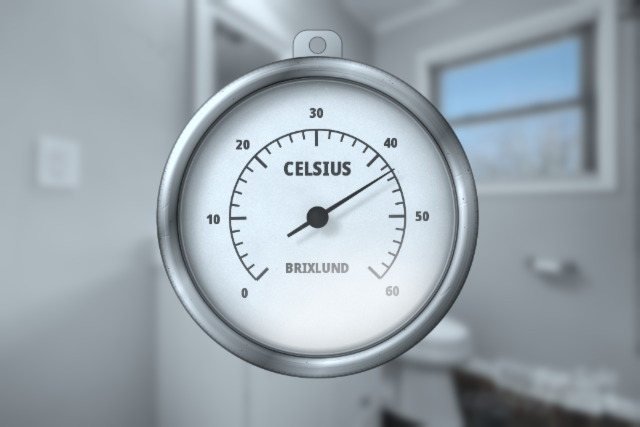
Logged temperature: 43 °C
